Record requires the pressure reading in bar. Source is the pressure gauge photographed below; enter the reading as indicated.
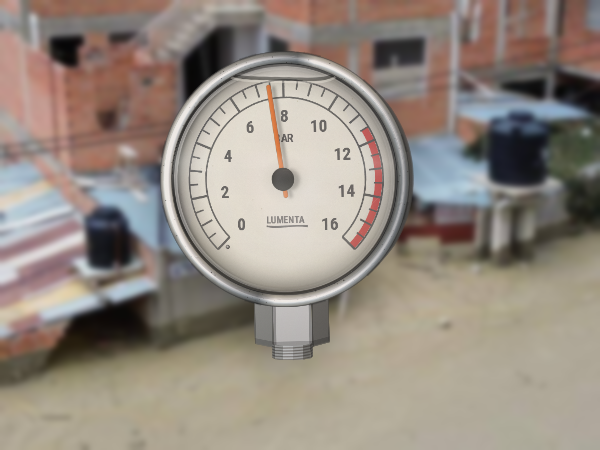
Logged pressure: 7.5 bar
